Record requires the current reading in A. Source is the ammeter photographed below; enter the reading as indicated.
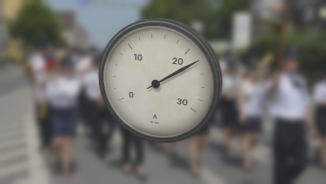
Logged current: 22 A
